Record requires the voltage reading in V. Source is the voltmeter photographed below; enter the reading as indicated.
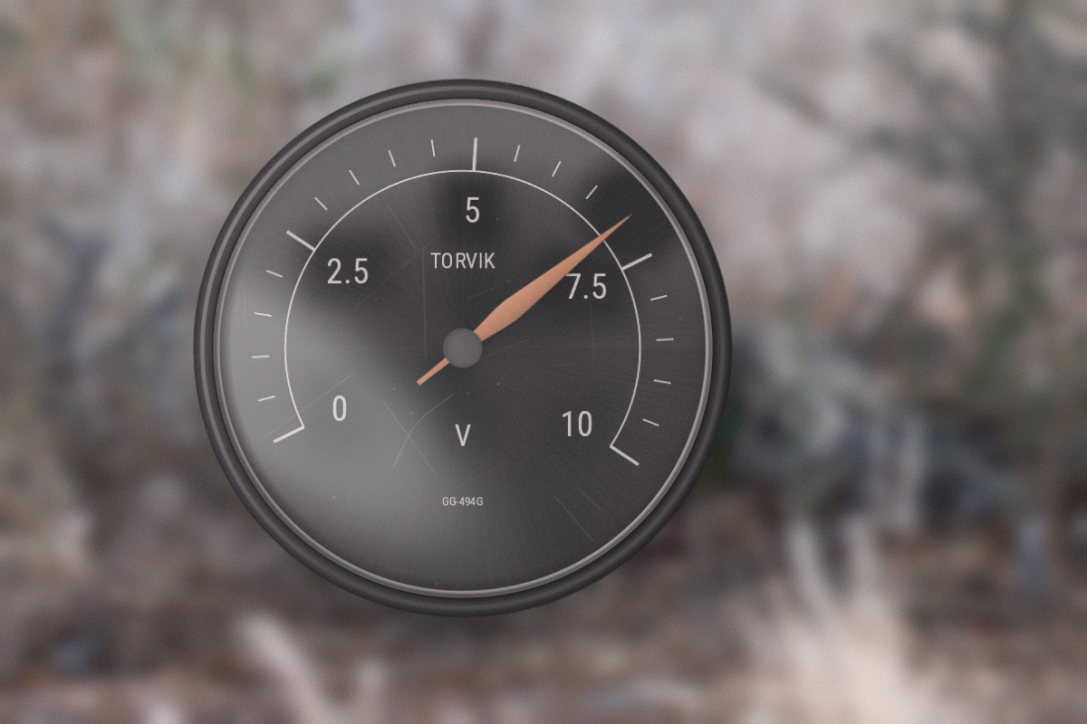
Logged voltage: 7 V
